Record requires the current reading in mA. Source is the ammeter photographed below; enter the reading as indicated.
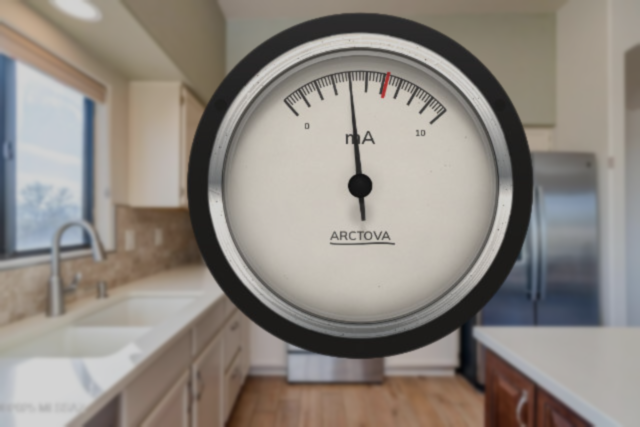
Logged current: 4 mA
